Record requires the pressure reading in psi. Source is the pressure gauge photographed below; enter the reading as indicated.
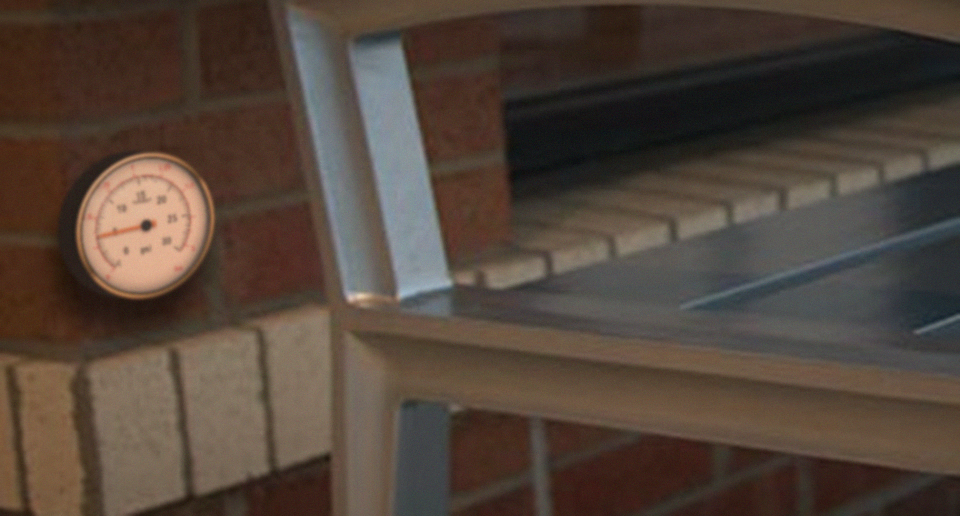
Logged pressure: 5 psi
